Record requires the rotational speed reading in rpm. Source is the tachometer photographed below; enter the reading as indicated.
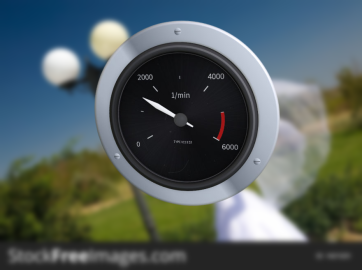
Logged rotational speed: 1500 rpm
